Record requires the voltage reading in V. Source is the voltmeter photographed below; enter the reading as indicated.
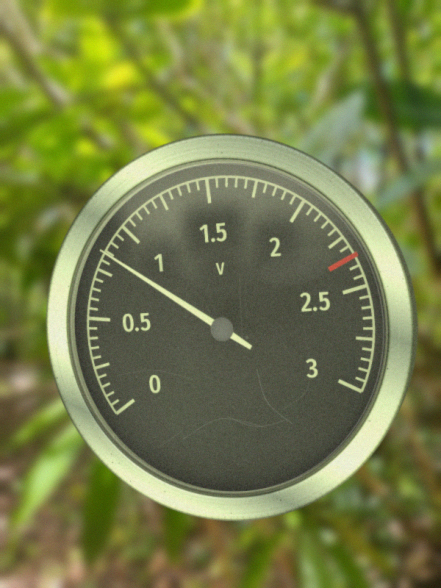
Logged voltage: 0.85 V
